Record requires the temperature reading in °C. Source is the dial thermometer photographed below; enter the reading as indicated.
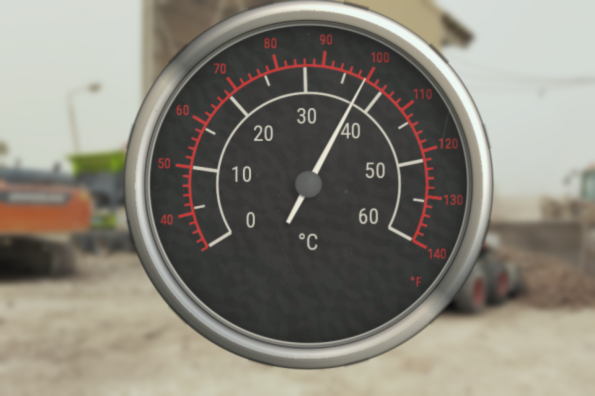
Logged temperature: 37.5 °C
